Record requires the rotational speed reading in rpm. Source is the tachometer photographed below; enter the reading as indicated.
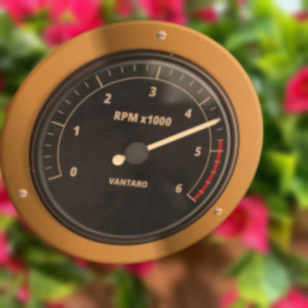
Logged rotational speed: 4400 rpm
